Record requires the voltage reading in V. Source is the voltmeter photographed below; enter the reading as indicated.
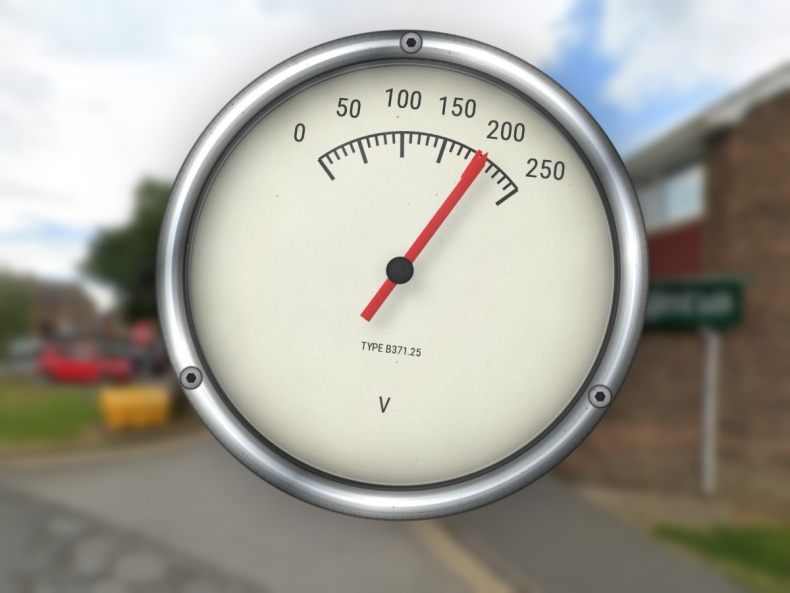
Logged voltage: 200 V
